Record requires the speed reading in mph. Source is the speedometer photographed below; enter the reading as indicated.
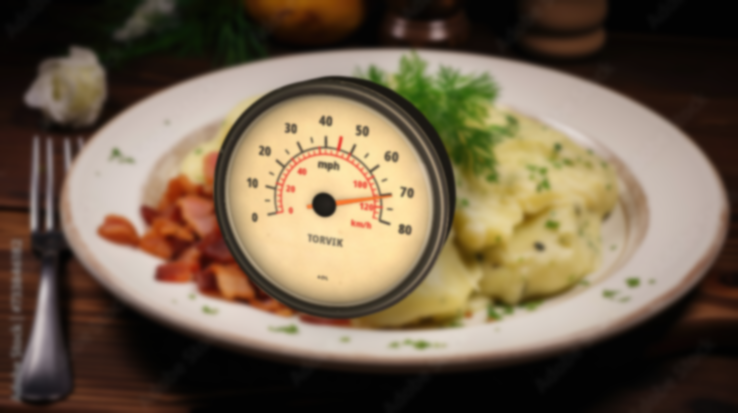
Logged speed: 70 mph
